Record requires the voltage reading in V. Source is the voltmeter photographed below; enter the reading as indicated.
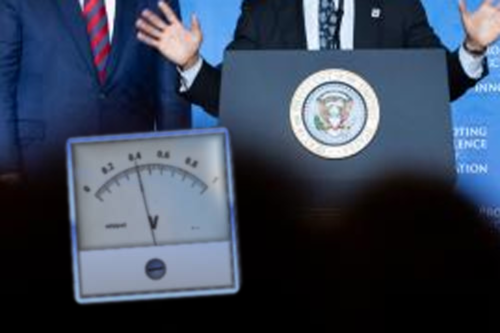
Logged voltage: 0.4 V
